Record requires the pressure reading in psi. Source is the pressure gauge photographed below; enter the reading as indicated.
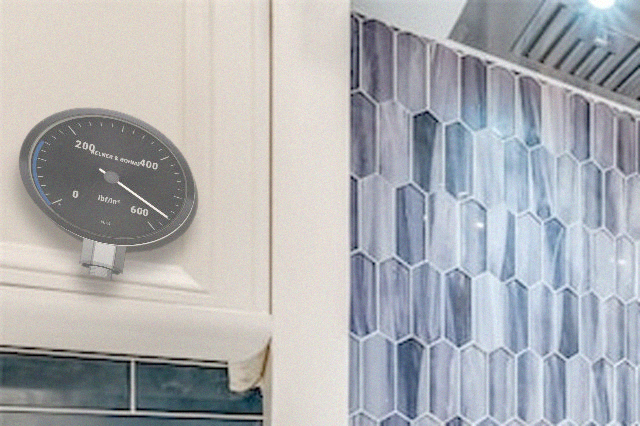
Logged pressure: 560 psi
